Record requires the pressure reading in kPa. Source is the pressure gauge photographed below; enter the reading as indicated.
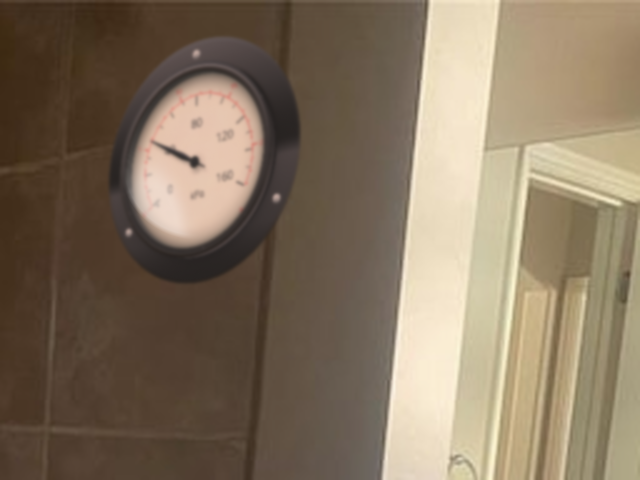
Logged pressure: 40 kPa
